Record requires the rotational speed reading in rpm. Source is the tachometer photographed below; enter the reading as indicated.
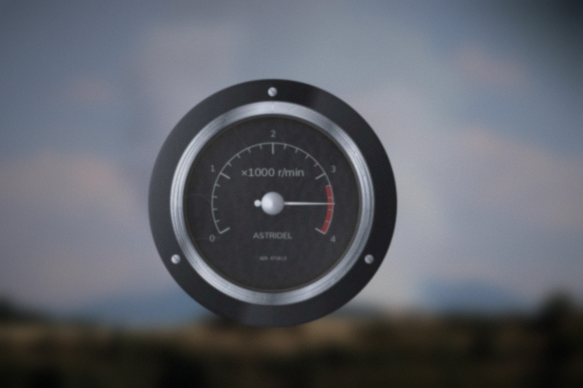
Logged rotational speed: 3500 rpm
